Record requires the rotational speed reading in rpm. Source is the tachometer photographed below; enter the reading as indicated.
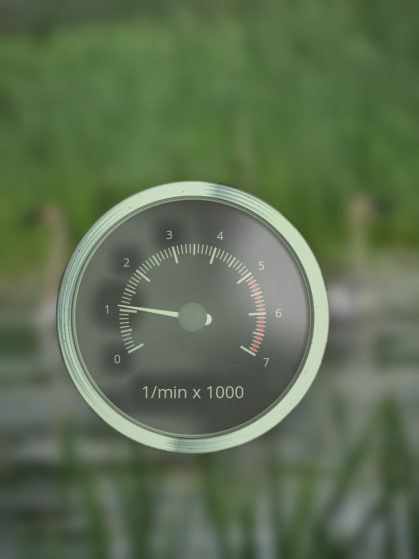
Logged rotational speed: 1100 rpm
